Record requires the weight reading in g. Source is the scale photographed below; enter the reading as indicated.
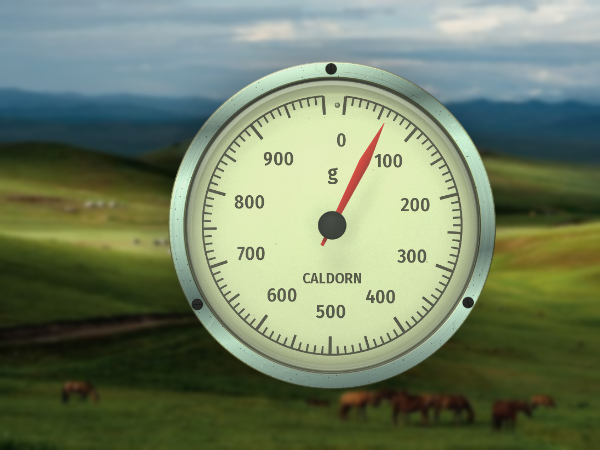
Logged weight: 60 g
